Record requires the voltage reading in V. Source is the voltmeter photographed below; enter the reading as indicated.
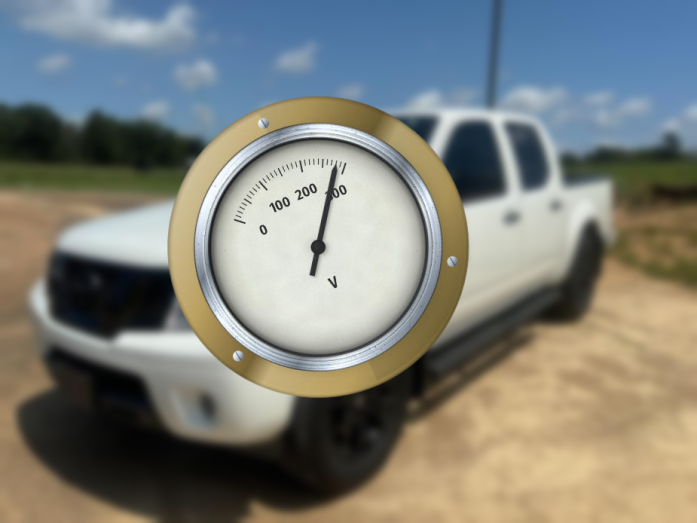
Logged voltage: 280 V
